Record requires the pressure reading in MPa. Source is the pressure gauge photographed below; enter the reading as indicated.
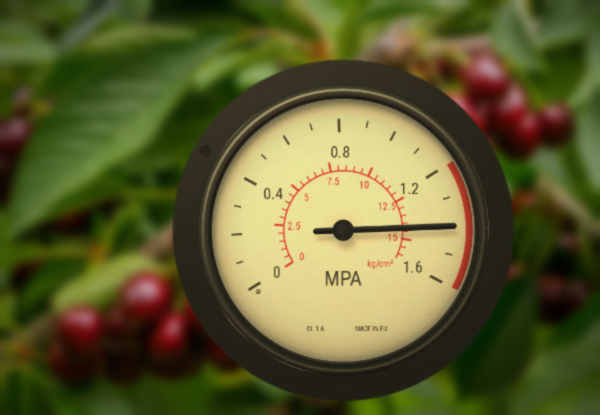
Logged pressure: 1.4 MPa
